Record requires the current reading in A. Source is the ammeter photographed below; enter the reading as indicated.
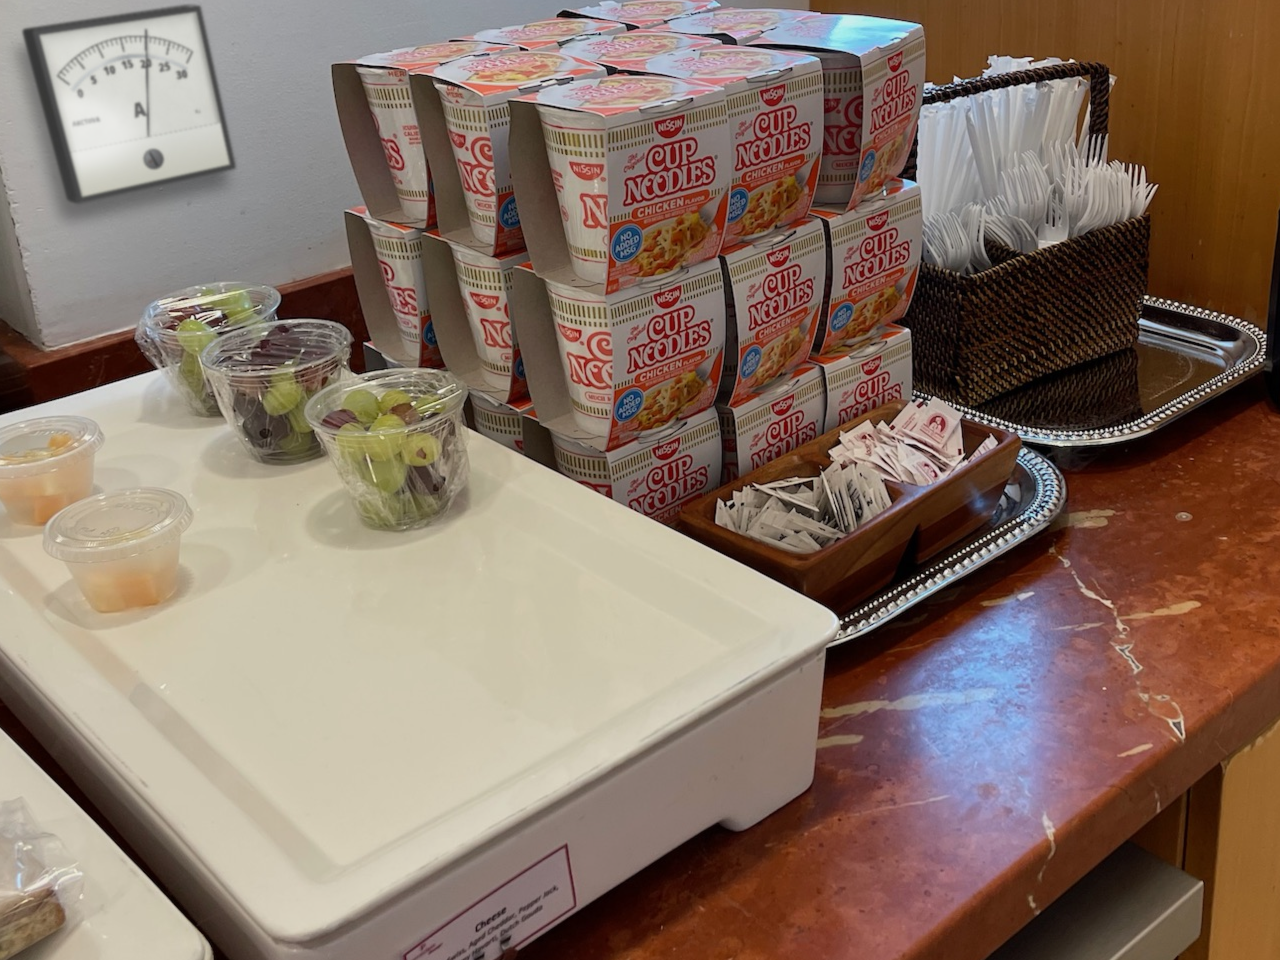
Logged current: 20 A
